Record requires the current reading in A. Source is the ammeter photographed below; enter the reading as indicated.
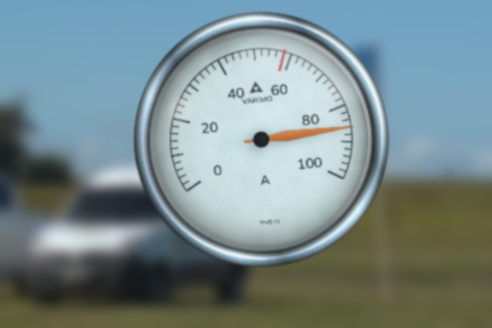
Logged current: 86 A
